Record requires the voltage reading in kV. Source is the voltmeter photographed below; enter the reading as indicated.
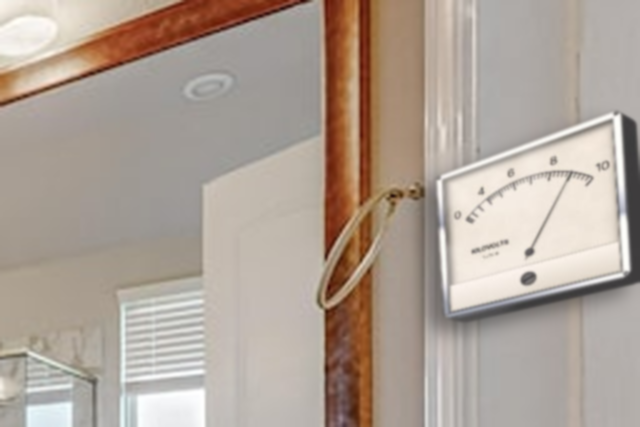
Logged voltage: 9 kV
